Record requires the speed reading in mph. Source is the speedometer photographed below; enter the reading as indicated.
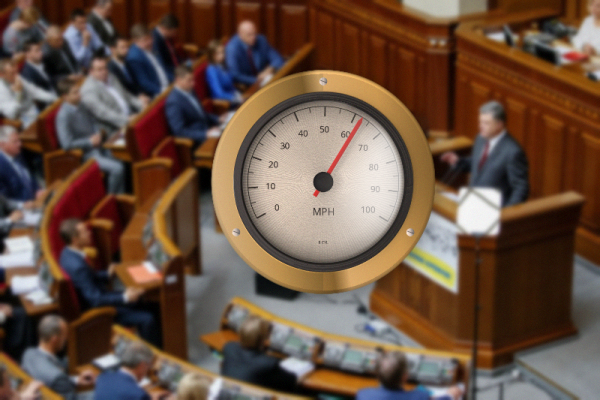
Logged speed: 62.5 mph
